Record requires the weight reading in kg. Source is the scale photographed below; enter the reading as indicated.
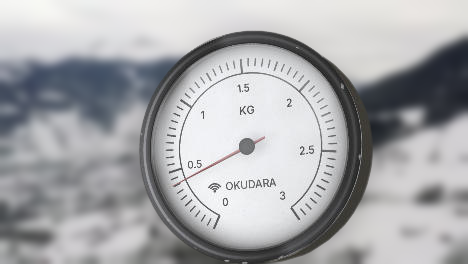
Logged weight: 0.4 kg
